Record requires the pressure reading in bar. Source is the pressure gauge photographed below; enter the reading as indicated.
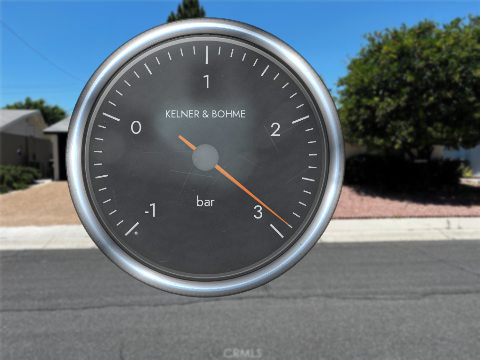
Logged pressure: 2.9 bar
